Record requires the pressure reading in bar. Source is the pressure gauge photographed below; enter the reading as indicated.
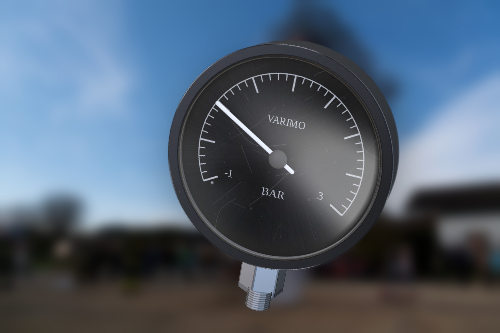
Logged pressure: 0 bar
